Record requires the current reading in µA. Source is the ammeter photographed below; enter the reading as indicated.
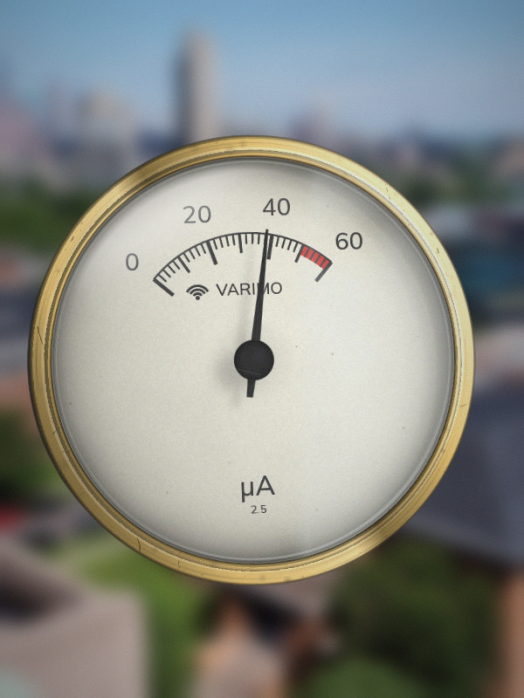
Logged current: 38 µA
